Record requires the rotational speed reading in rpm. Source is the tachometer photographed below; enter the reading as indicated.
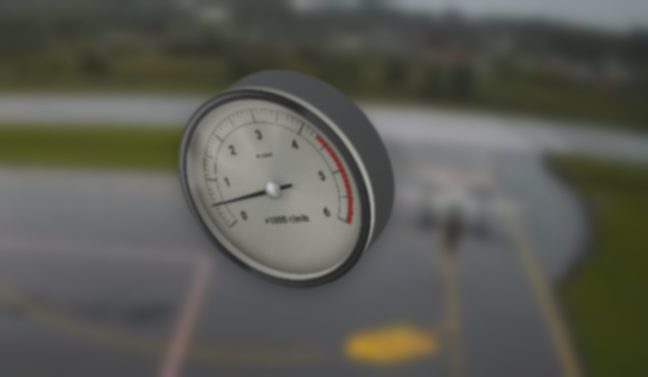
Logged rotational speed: 500 rpm
